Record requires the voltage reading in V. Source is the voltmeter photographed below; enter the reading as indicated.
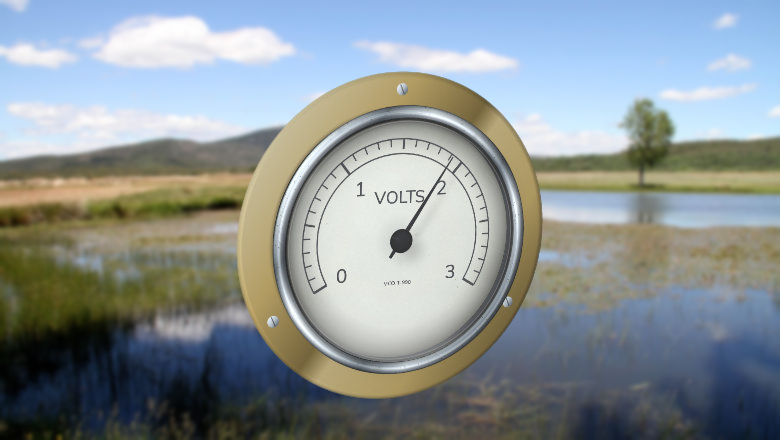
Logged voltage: 1.9 V
